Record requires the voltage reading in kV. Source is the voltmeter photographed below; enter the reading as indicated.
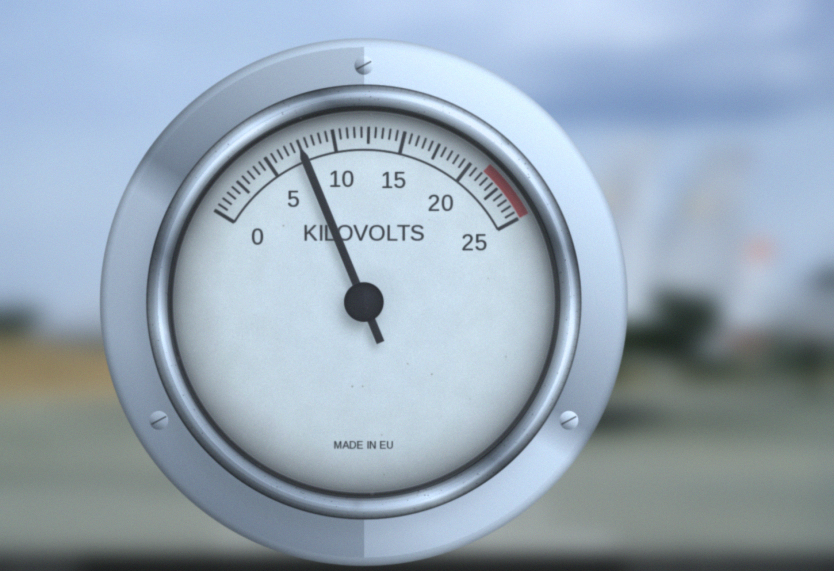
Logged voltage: 7.5 kV
